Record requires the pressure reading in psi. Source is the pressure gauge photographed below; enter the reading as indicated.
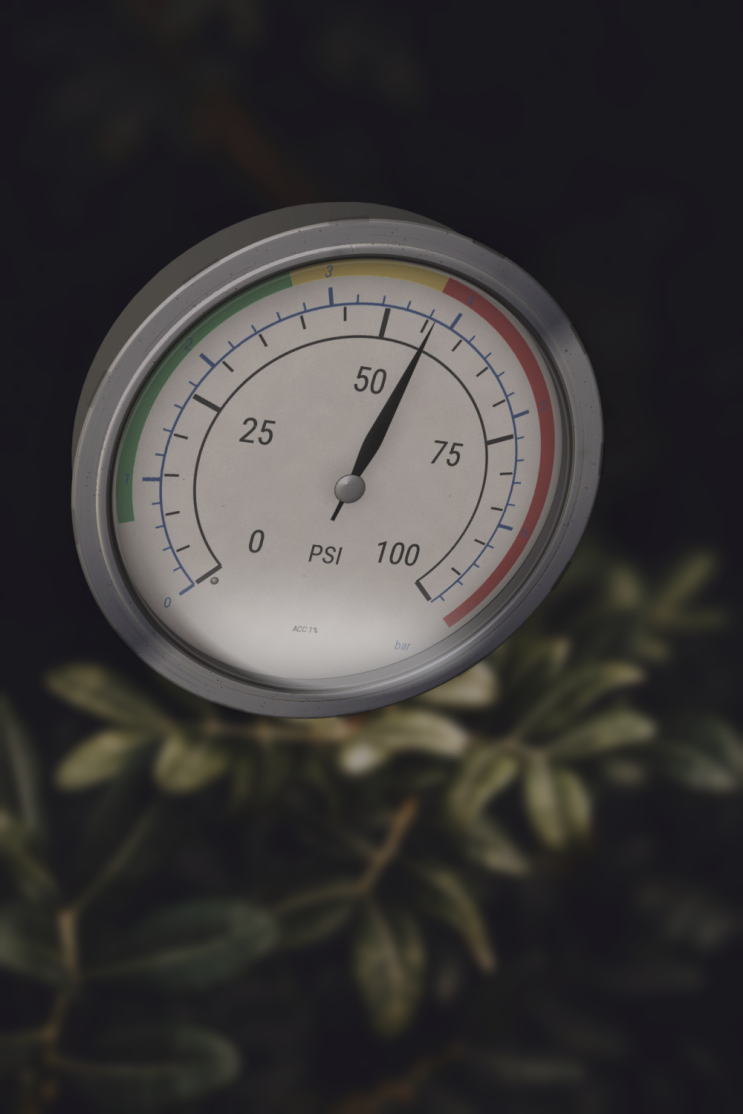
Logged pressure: 55 psi
